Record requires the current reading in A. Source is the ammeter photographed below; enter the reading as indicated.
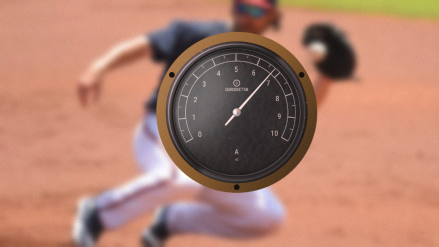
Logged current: 6.75 A
